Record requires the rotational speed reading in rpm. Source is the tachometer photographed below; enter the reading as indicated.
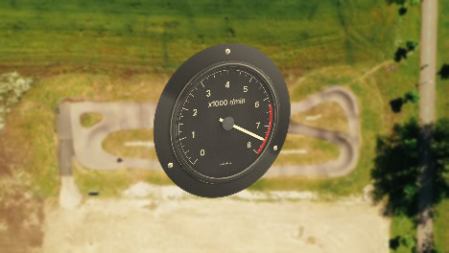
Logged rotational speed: 7500 rpm
